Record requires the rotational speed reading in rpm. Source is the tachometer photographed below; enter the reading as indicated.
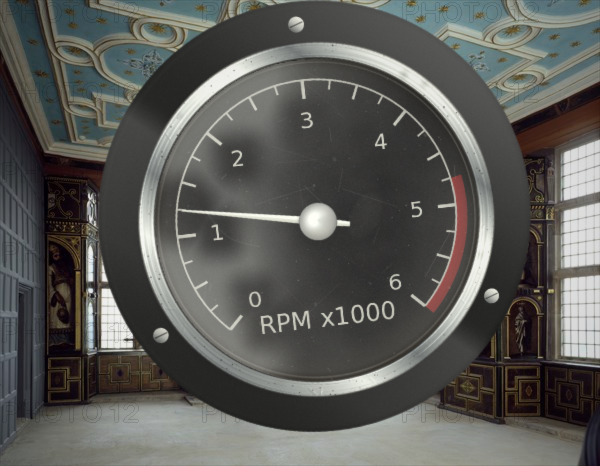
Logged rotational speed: 1250 rpm
